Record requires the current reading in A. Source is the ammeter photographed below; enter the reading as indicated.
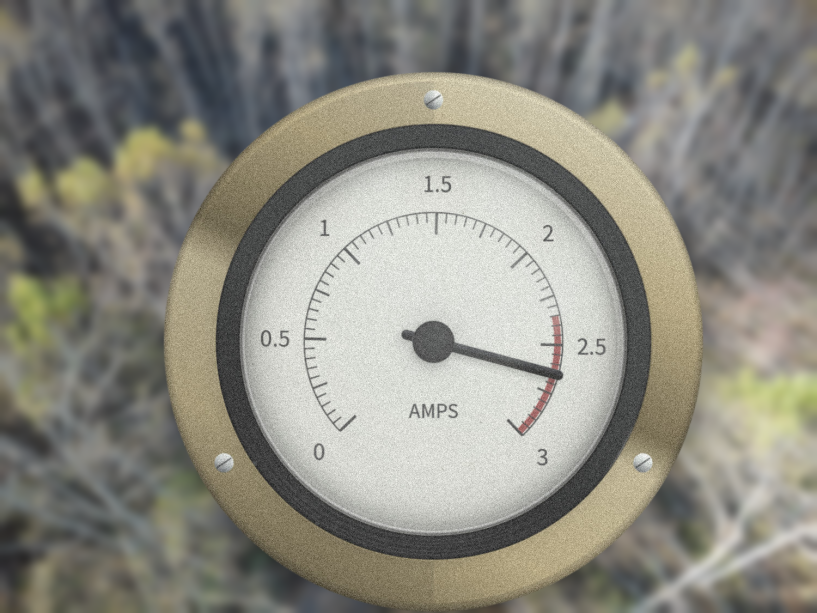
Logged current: 2.65 A
